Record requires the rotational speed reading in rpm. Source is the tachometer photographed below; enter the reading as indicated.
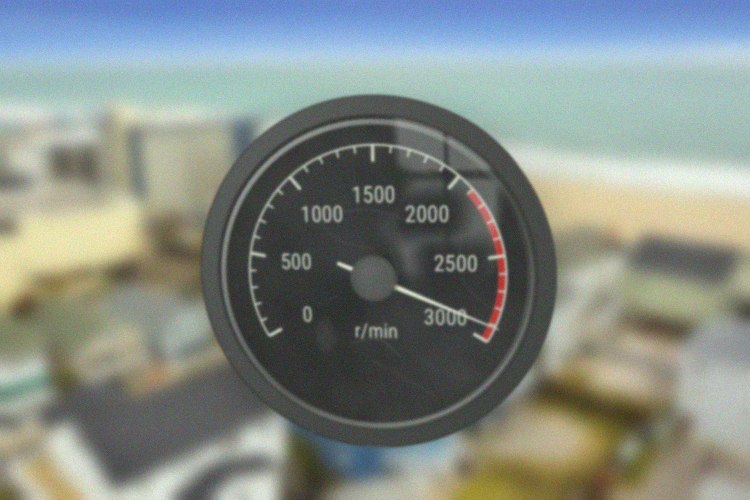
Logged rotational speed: 2900 rpm
